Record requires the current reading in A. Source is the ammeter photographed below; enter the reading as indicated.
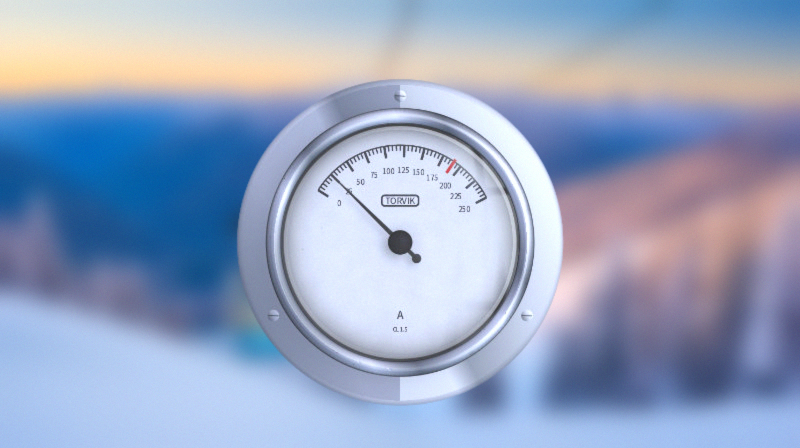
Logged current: 25 A
